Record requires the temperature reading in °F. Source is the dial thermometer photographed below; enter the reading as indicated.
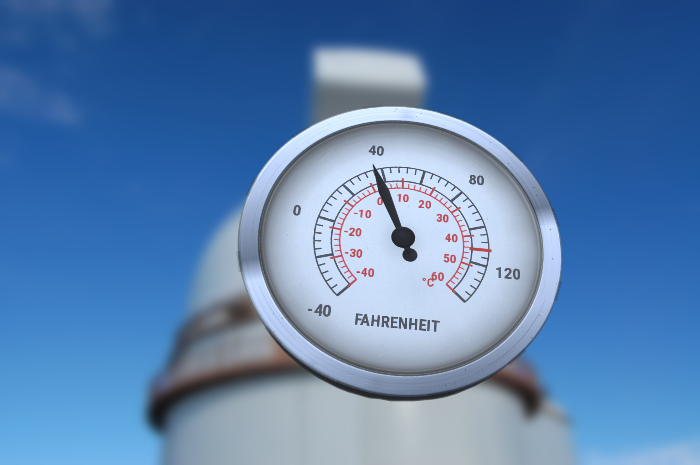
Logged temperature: 36 °F
